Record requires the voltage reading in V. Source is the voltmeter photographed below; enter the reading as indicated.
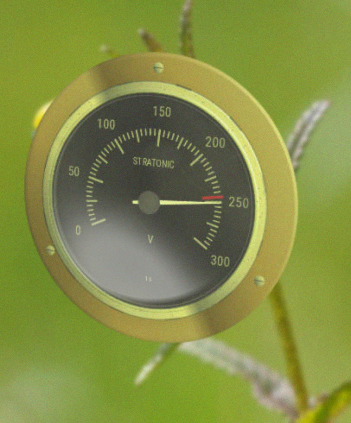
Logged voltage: 250 V
